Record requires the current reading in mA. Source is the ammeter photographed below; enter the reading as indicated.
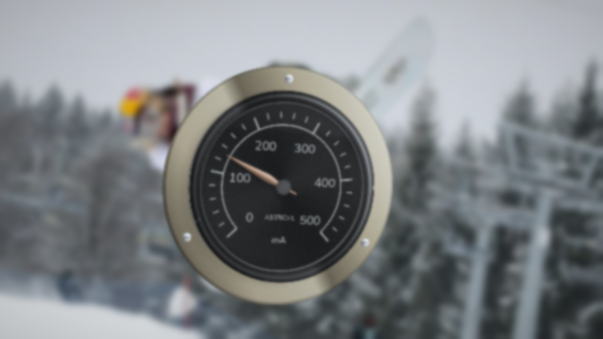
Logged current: 130 mA
